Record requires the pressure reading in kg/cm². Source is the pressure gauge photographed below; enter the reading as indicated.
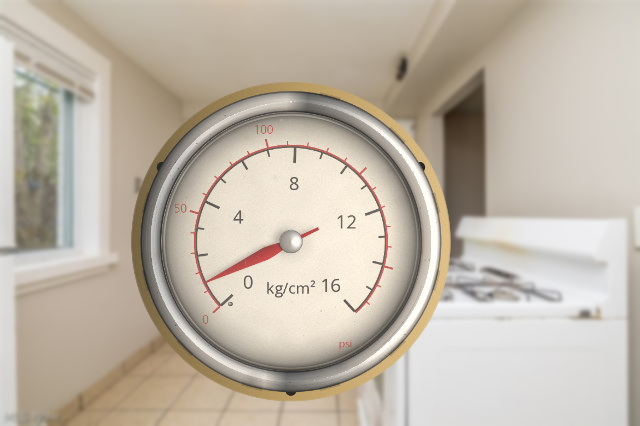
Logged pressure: 1 kg/cm²
